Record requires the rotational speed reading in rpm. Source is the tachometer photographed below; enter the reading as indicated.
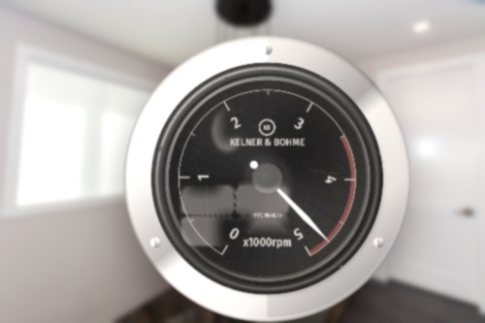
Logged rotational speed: 4750 rpm
